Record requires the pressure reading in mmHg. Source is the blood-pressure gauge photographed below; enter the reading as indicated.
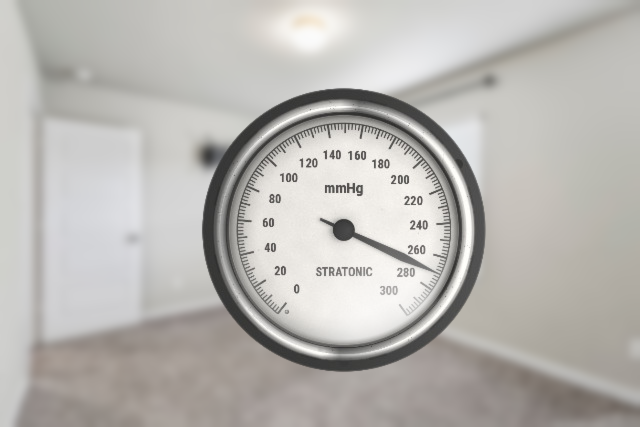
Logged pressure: 270 mmHg
